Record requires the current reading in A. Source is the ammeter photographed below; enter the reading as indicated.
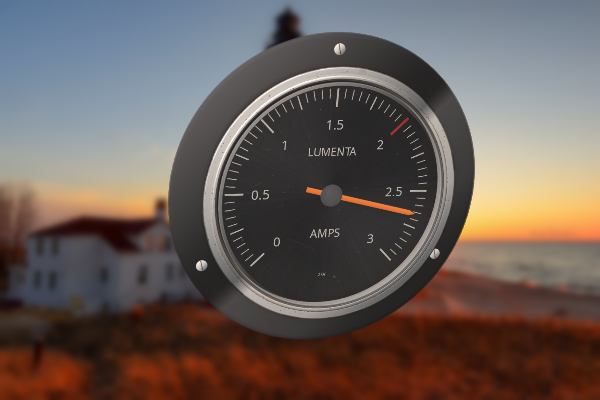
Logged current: 2.65 A
